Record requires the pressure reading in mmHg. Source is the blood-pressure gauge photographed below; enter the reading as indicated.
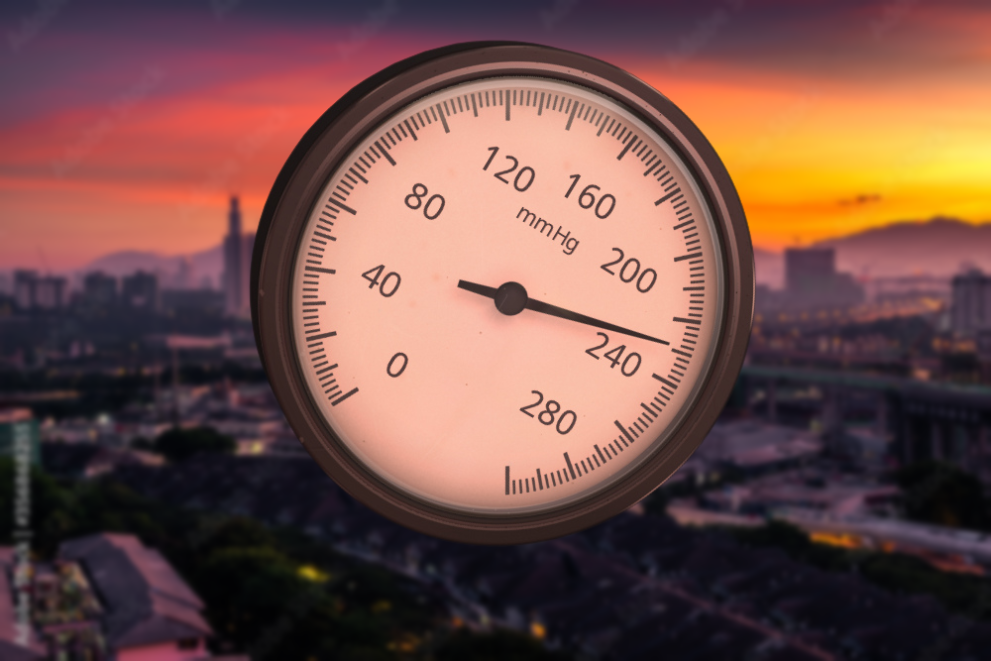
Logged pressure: 228 mmHg
